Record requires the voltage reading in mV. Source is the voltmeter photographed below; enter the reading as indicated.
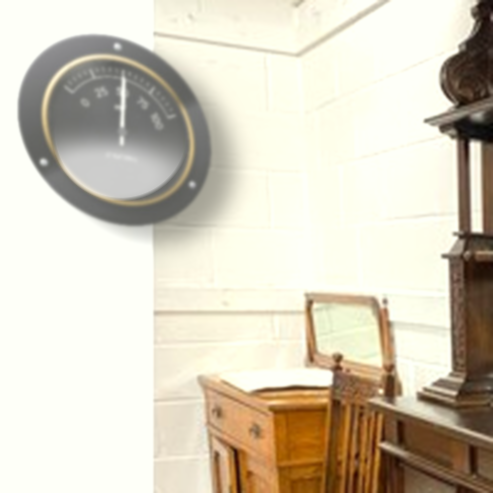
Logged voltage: 50 mV
